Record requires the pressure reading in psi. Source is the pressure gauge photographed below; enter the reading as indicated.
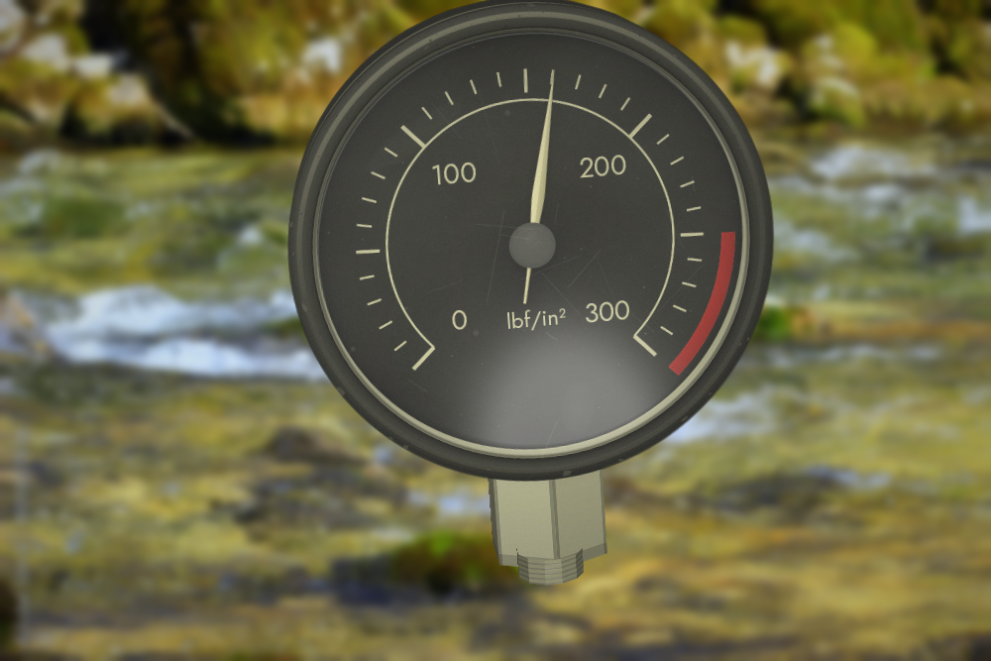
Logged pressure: 160 psi
